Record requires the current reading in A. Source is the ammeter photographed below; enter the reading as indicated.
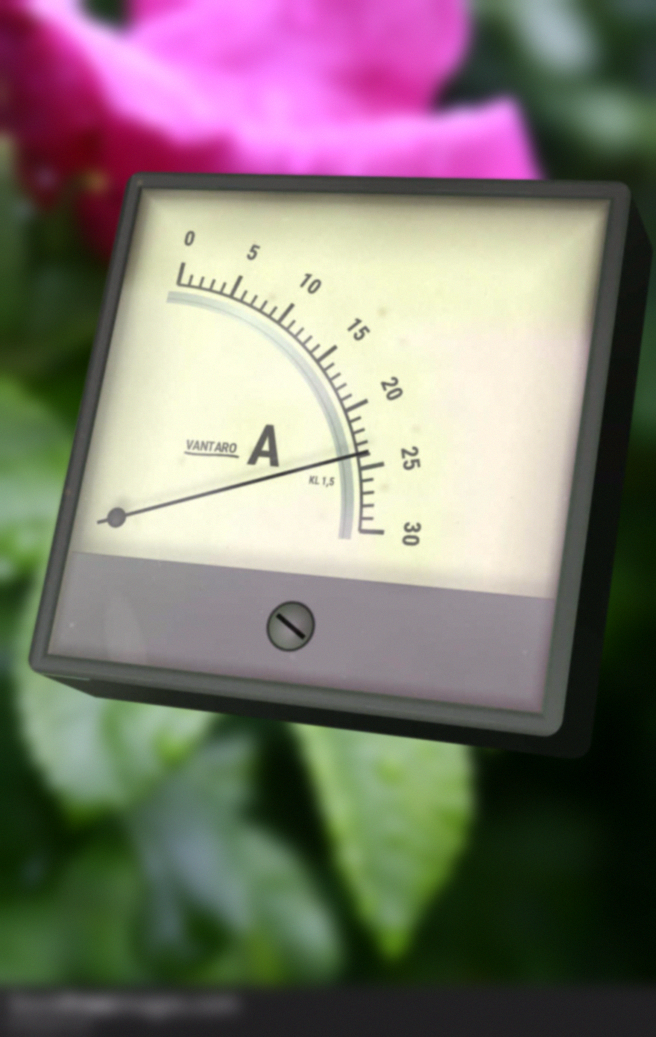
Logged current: 24 A
